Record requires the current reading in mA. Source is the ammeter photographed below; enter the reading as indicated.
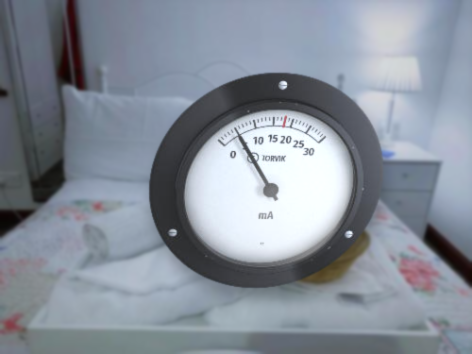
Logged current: 5 mA
